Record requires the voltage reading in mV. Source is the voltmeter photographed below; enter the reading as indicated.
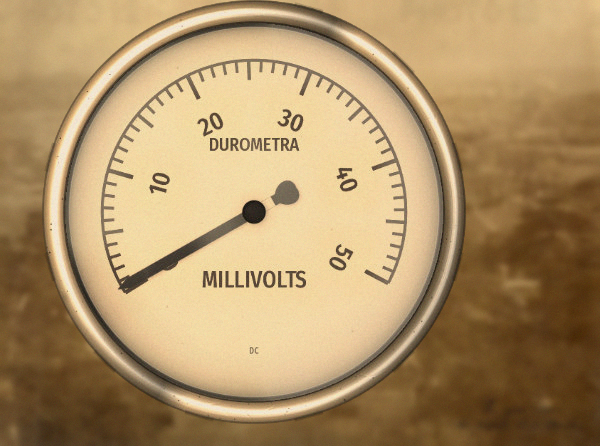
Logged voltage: 0.5 mV
